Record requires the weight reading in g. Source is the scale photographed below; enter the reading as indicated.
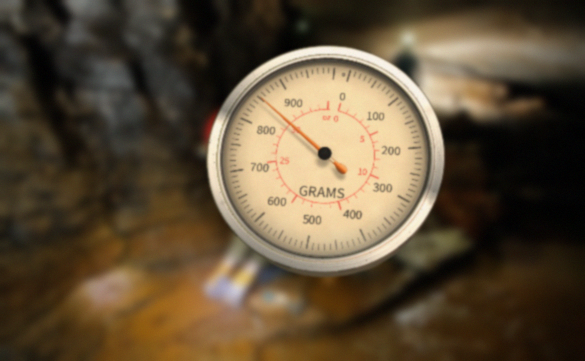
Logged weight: 850 g
